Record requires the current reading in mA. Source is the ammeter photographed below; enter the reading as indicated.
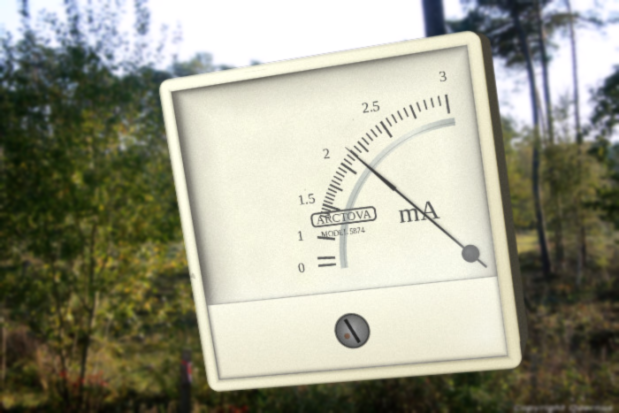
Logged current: 2.15 mA
